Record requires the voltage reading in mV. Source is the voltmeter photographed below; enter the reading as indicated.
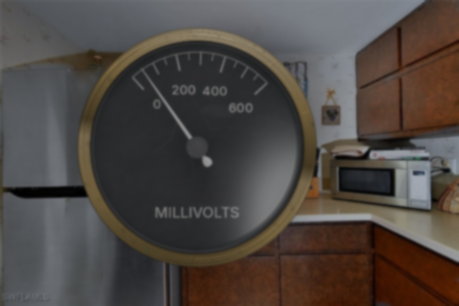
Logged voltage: 50 mV
